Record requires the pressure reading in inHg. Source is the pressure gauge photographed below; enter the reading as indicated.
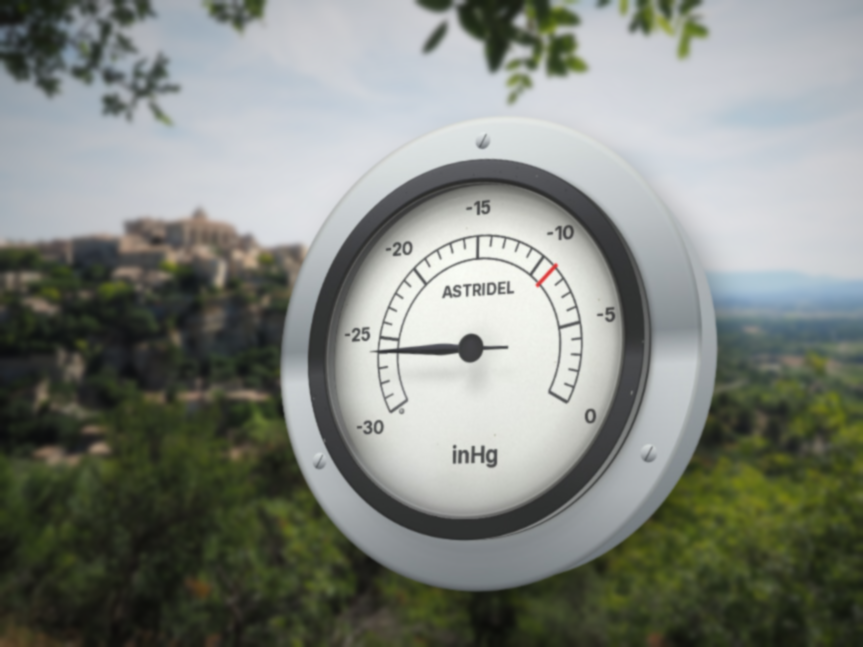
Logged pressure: -26 inHg
